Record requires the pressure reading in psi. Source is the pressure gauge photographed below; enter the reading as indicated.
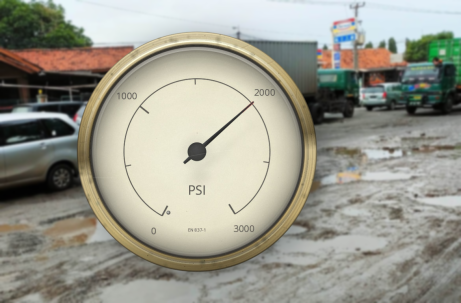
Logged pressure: 2000 psi
